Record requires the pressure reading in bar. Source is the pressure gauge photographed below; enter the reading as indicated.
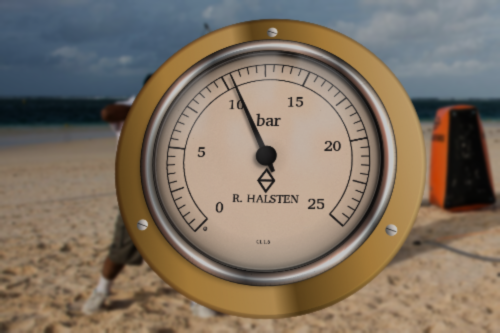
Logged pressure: 10.5 bar
